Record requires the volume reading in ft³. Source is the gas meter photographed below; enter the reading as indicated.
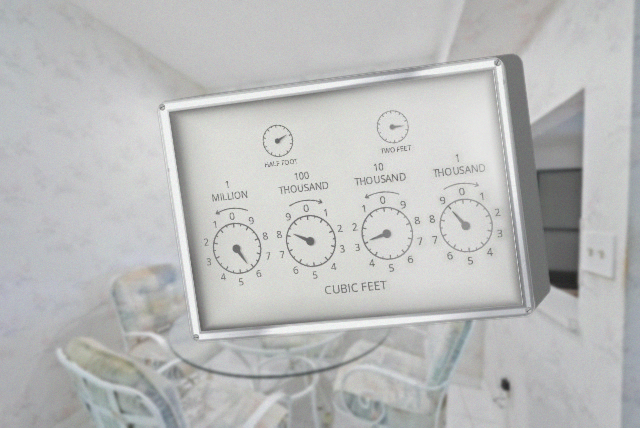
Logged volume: 582900 ft³
